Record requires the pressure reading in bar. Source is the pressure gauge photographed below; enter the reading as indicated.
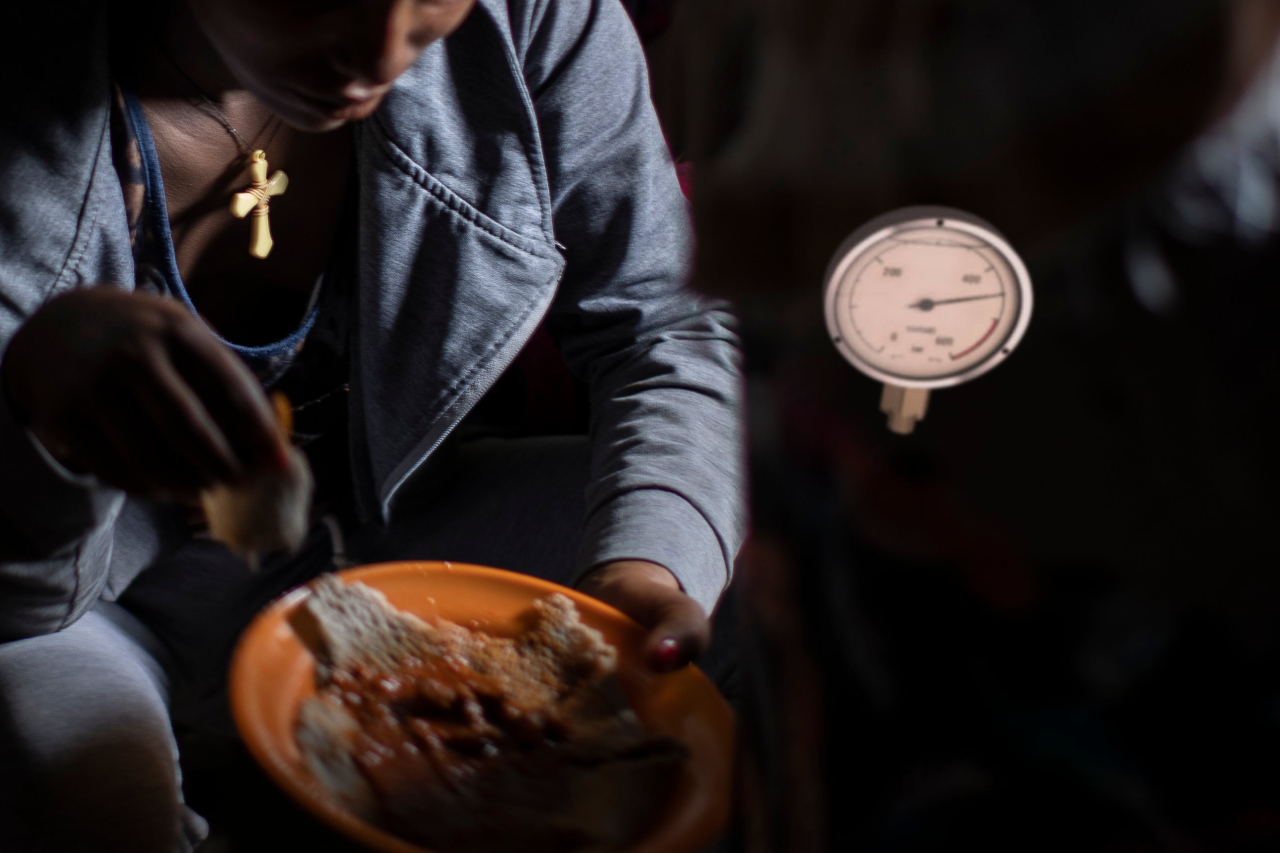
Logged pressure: 450 bar
